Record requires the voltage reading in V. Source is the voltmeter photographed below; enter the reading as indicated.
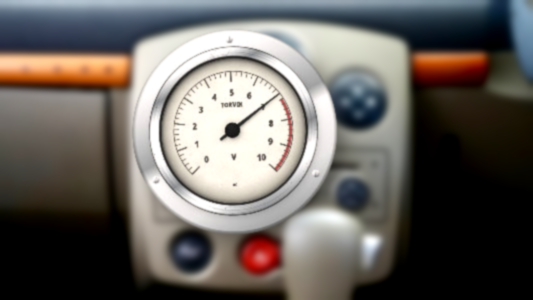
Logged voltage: 7 V
